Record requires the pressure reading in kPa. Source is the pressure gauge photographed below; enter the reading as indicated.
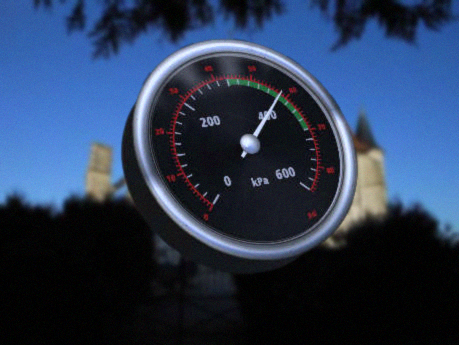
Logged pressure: 400 kPa
